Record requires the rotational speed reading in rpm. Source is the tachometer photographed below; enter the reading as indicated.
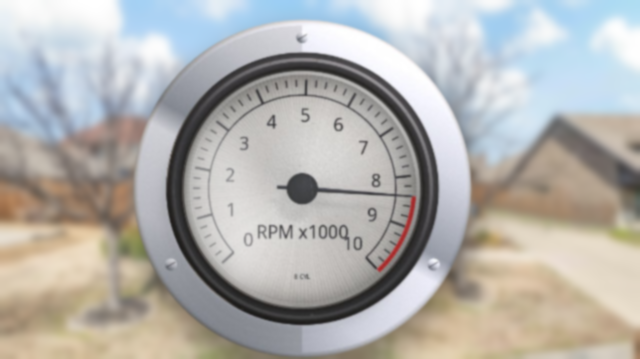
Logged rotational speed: 8400 rpm
